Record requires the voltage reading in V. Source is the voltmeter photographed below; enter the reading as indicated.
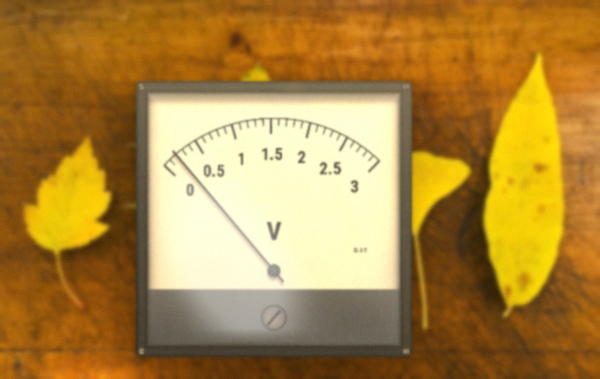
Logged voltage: 0.2 V
